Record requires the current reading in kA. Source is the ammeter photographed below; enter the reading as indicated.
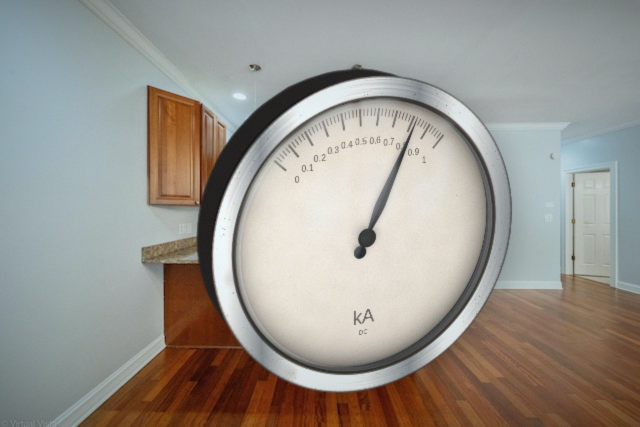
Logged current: 0.8 kA
